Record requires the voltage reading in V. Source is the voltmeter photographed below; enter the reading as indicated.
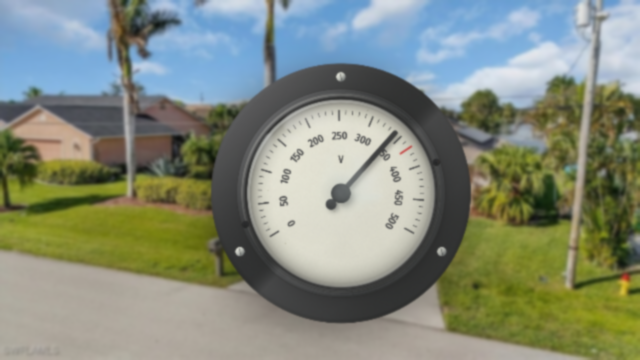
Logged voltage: 340 V
